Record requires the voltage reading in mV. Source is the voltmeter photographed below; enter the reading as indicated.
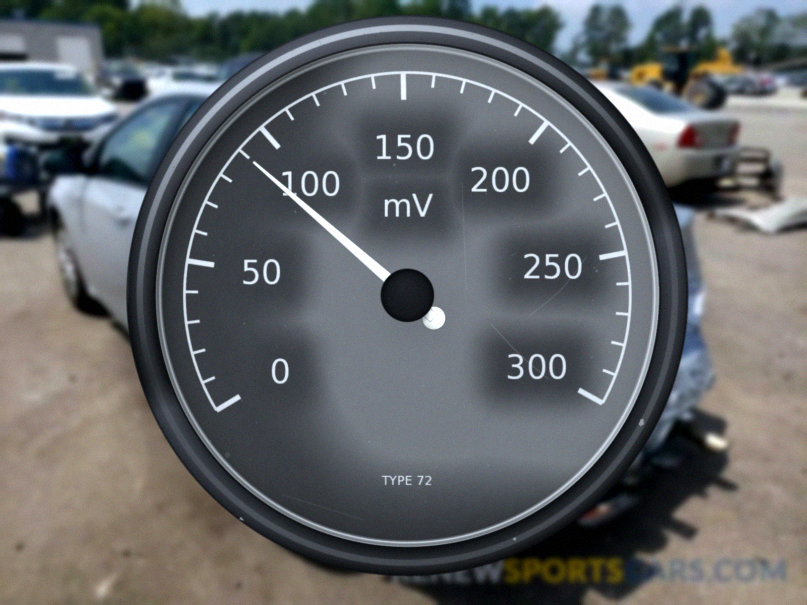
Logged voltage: 90 mV
